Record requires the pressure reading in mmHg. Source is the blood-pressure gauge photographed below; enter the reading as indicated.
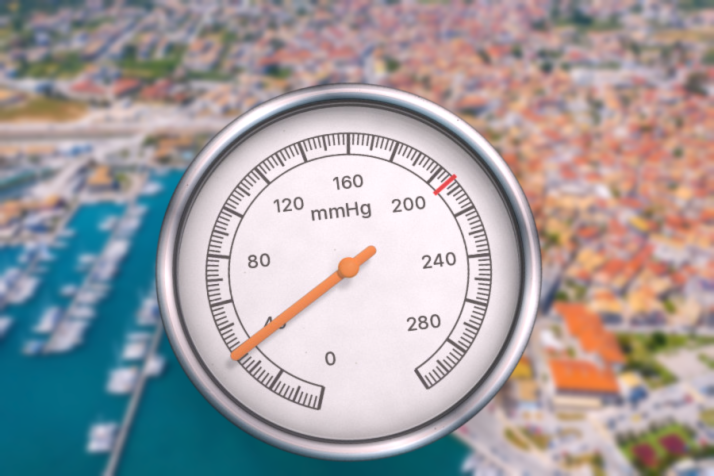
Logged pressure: 38 mmHg
